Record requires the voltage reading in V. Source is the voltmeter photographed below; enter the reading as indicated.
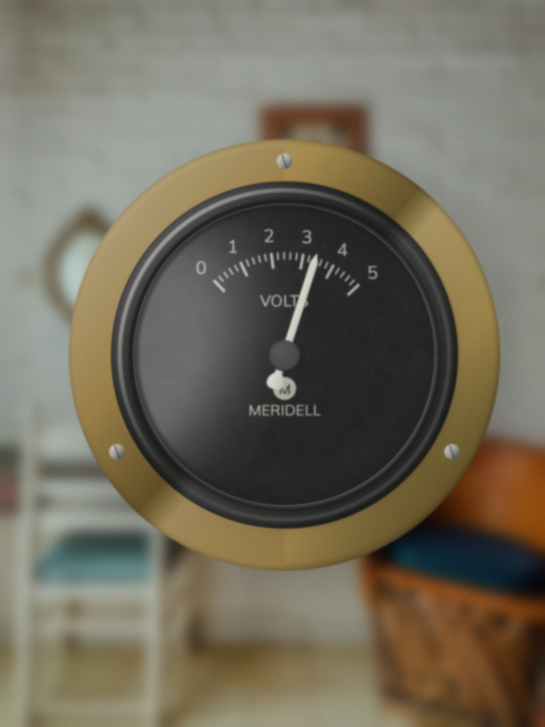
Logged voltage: 3.4 V
